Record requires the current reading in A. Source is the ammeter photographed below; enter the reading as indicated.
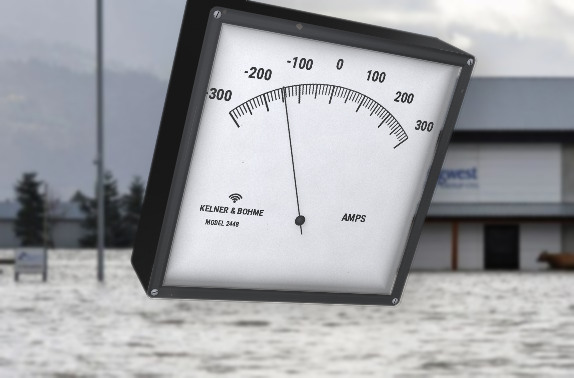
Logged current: -150 A
